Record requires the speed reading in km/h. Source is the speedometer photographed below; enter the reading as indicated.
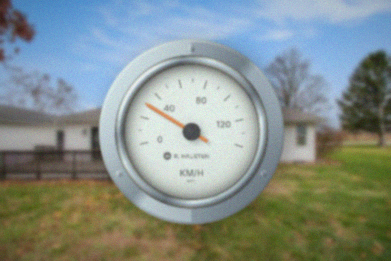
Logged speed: 30 km/h
